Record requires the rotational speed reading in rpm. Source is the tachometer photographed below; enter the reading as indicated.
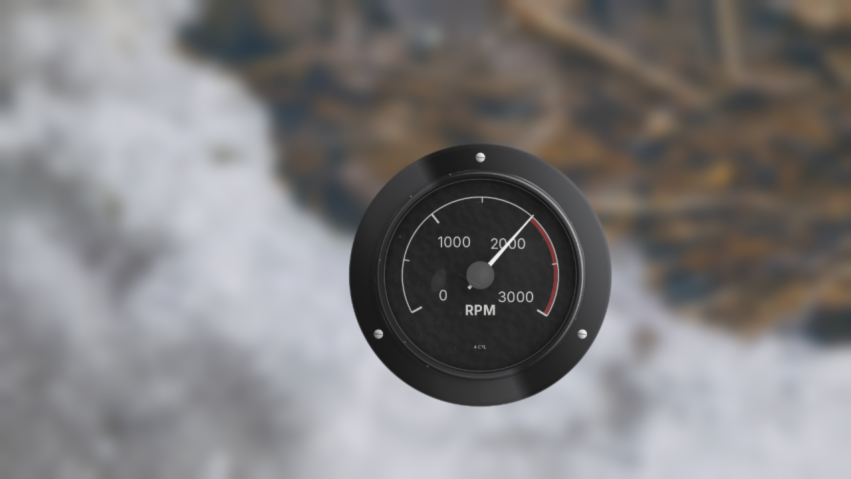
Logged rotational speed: 2000 rpm
